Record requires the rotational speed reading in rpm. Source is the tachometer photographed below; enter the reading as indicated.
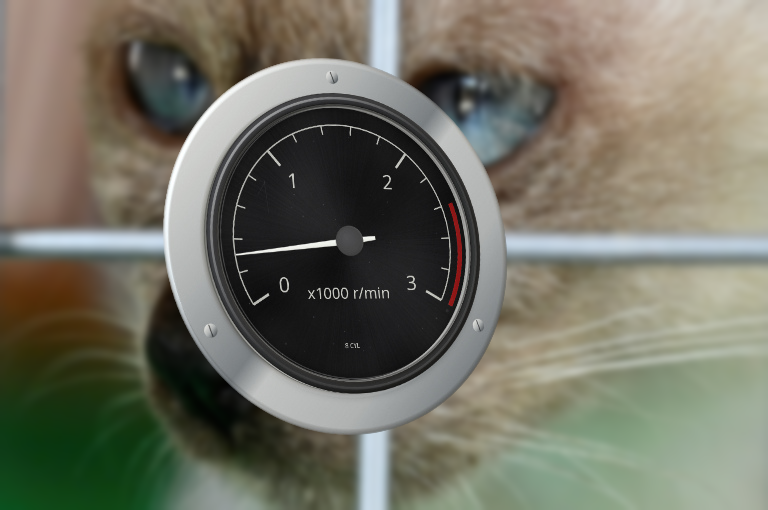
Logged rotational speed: 300 rpm
